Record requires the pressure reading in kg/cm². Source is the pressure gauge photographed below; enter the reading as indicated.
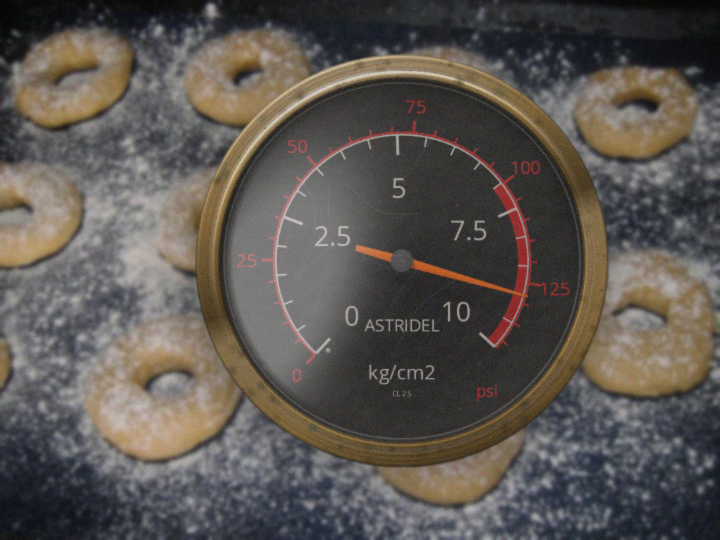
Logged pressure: 9 kg/cm²
